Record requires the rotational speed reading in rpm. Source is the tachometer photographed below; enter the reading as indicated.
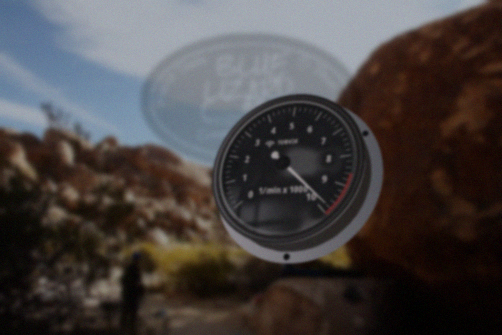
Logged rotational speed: 9800 rpm
